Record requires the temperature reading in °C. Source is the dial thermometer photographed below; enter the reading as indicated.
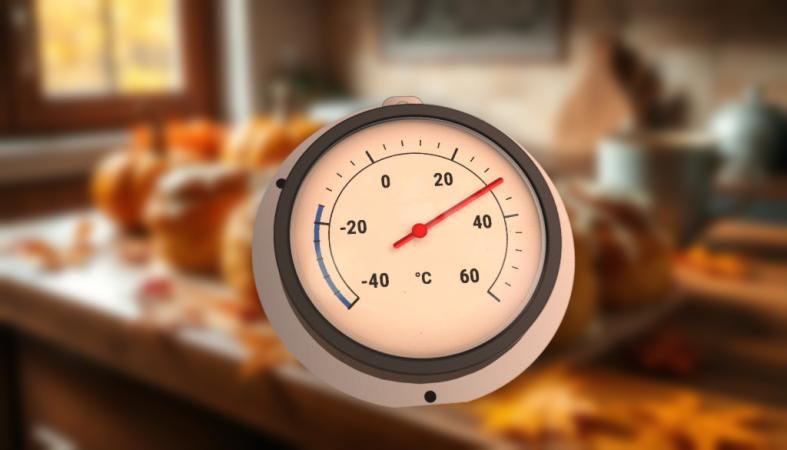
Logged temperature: 32 °C
